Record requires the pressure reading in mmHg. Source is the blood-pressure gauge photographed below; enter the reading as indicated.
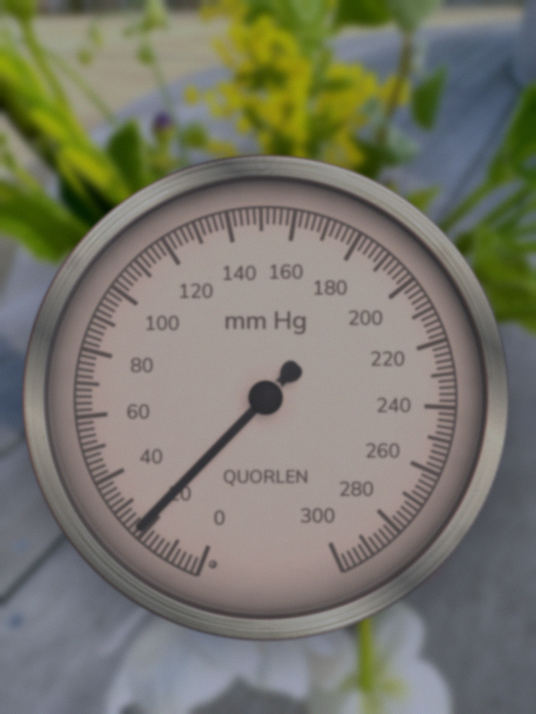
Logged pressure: 22 mmHg
